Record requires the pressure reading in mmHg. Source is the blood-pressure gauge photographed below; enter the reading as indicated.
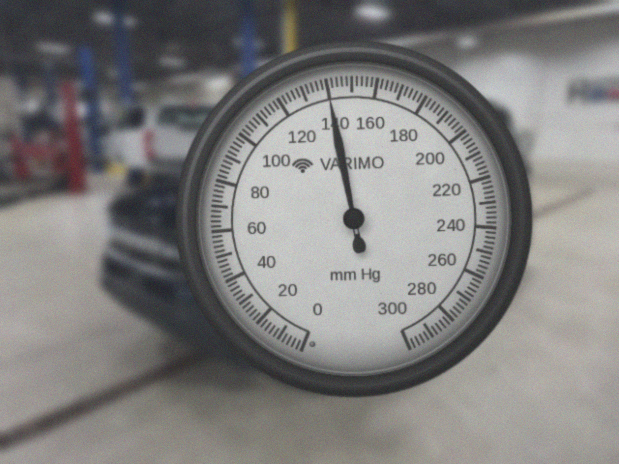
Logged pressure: 140 mmHg
